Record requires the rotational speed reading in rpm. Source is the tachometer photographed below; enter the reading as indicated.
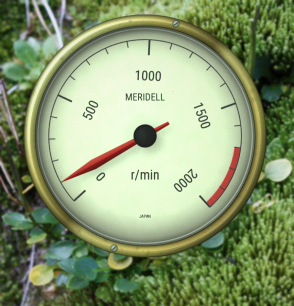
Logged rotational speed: 100 rpm
